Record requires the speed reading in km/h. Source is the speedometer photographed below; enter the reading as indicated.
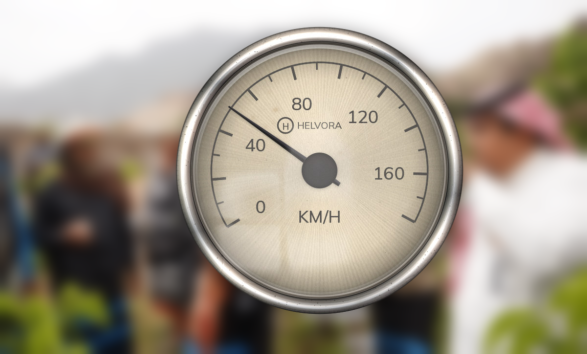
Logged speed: 50 km/h
